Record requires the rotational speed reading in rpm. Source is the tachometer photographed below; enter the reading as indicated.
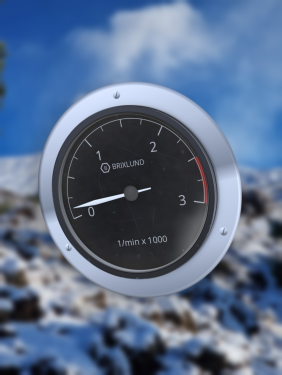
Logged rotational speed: 125 rpm
